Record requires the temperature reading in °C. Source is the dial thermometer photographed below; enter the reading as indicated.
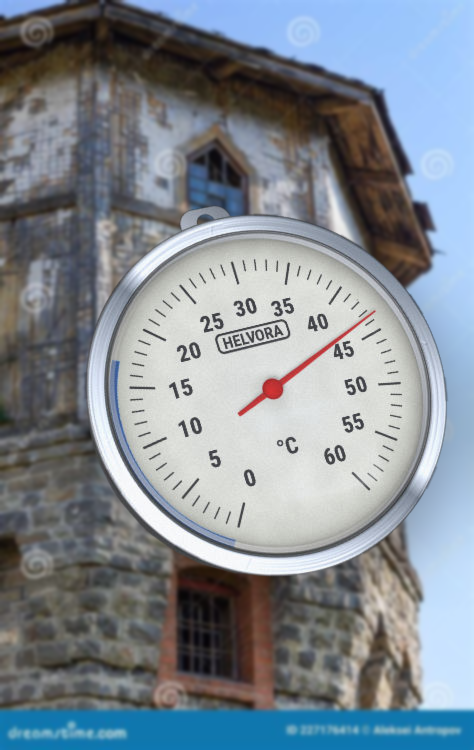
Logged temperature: 43.5 °C
